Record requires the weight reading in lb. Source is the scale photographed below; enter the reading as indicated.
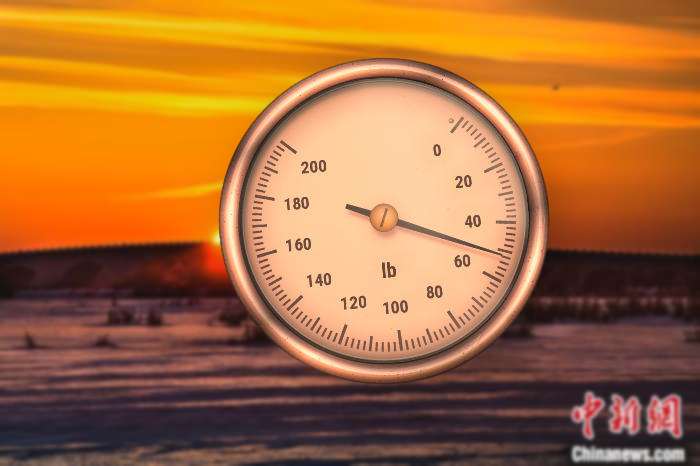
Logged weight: 52 lb
